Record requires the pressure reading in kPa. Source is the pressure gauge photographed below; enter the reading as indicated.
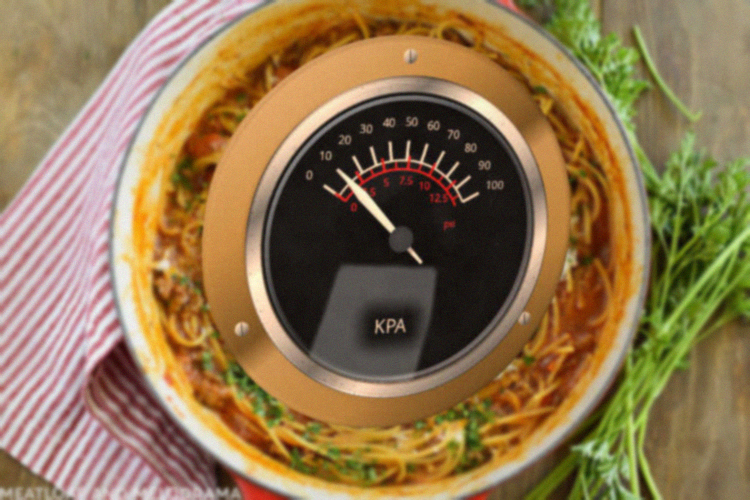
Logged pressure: 10 kPa
